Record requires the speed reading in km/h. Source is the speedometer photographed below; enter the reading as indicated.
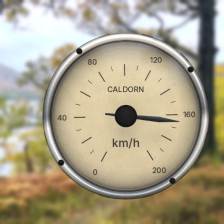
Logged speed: 165 km/h
